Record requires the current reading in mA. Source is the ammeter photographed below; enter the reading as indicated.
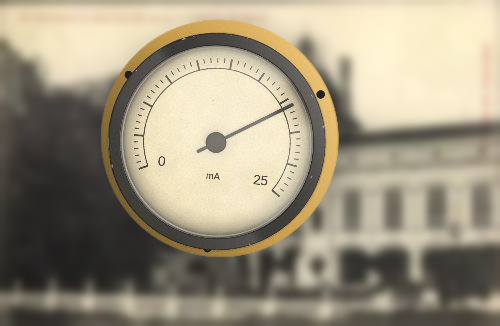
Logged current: 18 mA
